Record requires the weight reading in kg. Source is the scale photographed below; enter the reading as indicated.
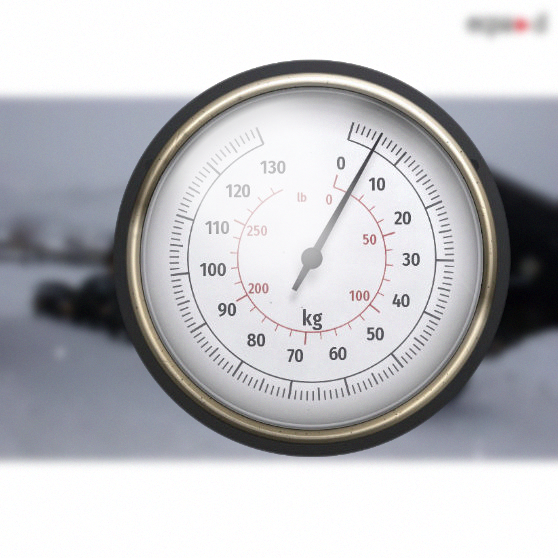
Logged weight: 5 kg
